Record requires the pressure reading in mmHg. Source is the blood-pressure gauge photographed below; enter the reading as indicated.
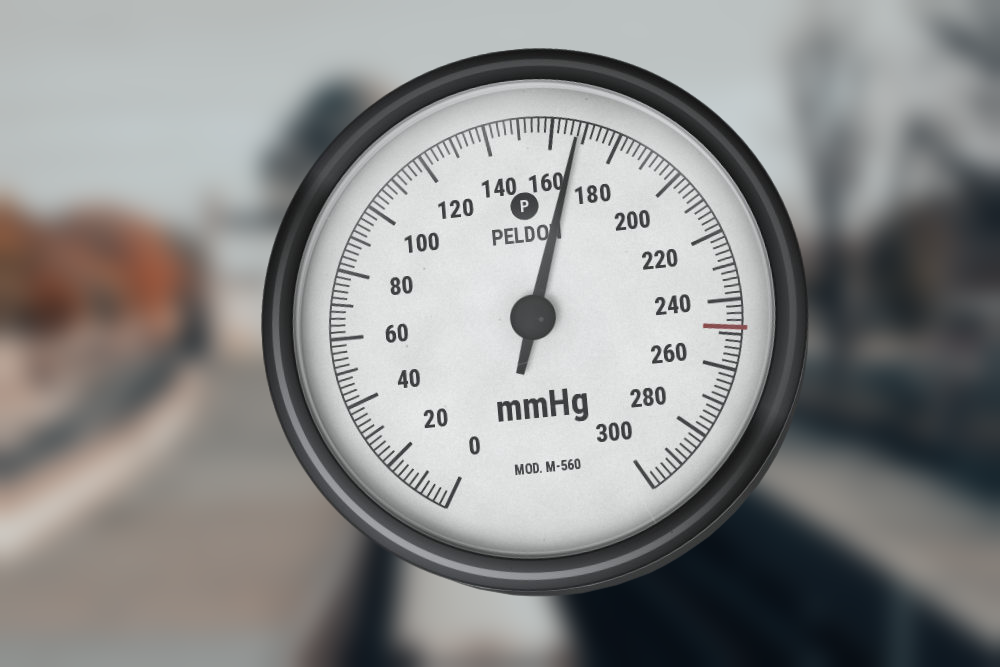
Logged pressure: 168 mmHg
